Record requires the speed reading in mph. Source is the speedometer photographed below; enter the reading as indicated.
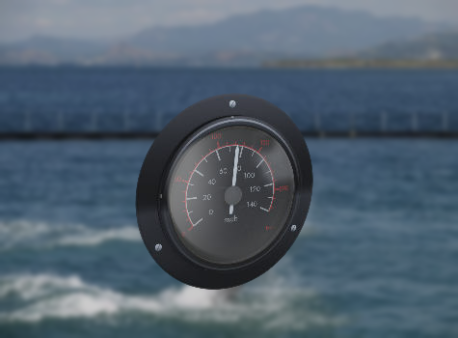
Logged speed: 75 mph
